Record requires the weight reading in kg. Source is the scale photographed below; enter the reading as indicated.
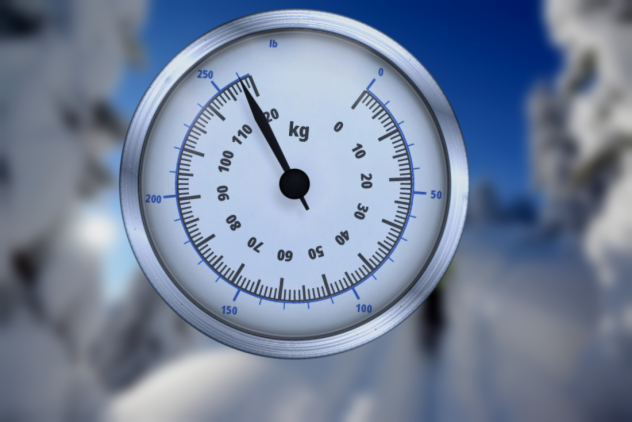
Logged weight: 118 kg
